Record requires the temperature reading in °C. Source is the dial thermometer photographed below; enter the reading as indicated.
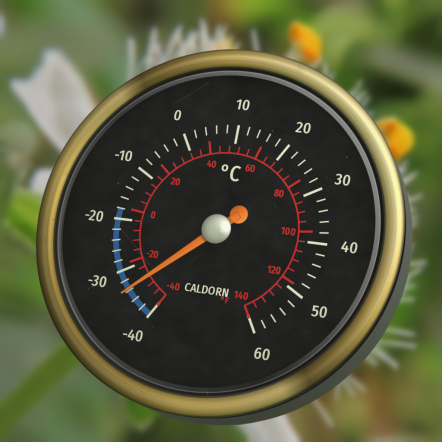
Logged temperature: -34 °C
